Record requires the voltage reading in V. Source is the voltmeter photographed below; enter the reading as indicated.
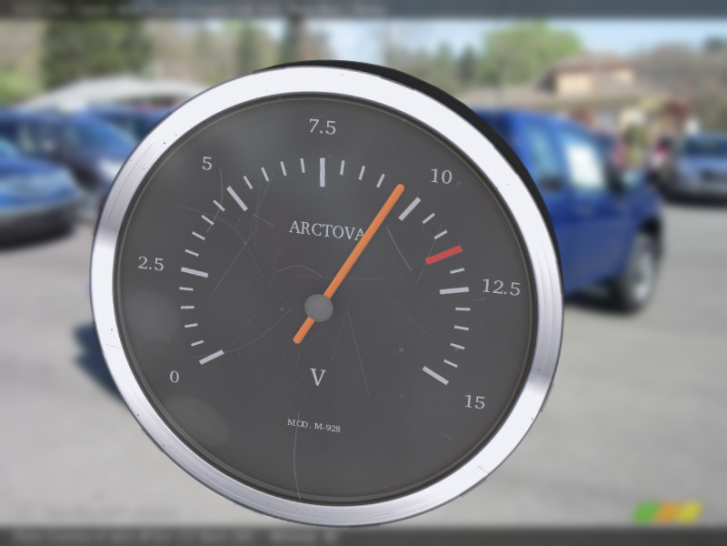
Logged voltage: 9.5 V
